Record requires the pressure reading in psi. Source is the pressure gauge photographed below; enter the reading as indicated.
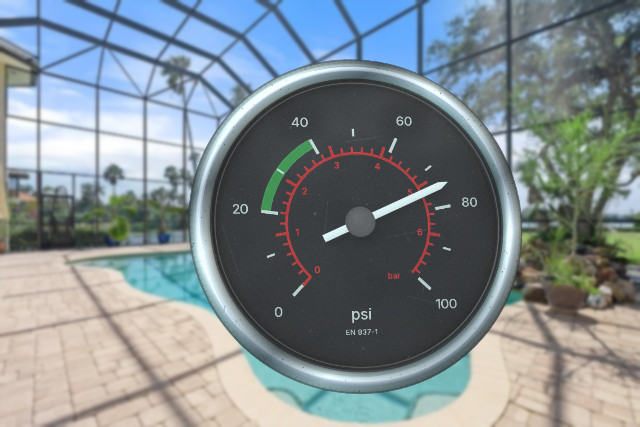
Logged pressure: 75 psi
